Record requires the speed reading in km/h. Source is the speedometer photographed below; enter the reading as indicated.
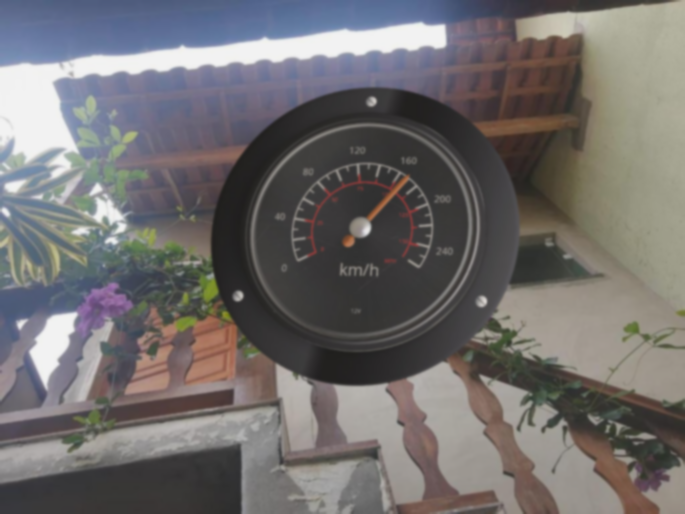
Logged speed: 170 km/h
